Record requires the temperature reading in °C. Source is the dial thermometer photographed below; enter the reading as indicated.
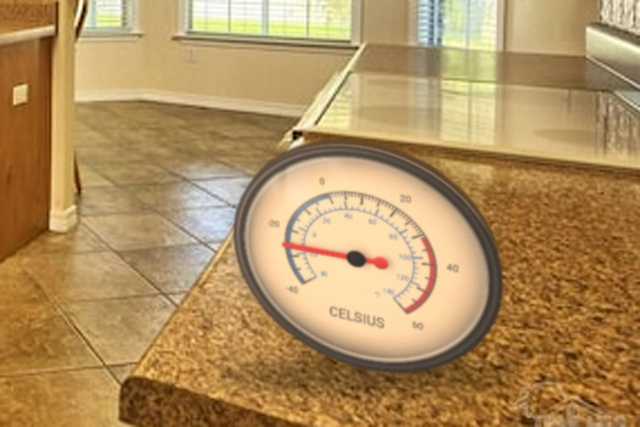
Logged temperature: -25 °C
